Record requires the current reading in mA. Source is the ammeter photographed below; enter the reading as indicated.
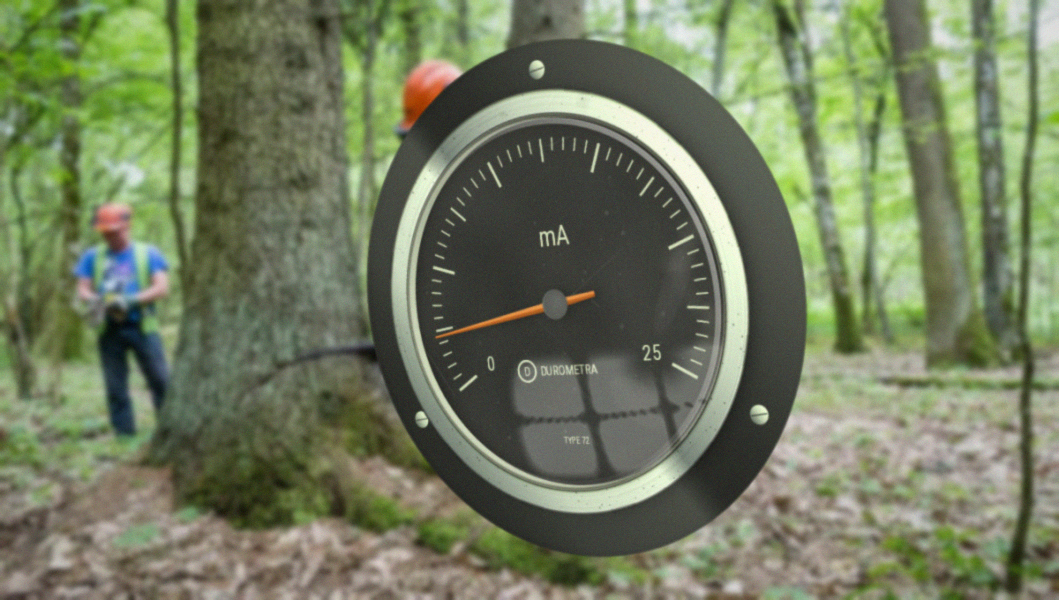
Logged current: 2.25 mA
